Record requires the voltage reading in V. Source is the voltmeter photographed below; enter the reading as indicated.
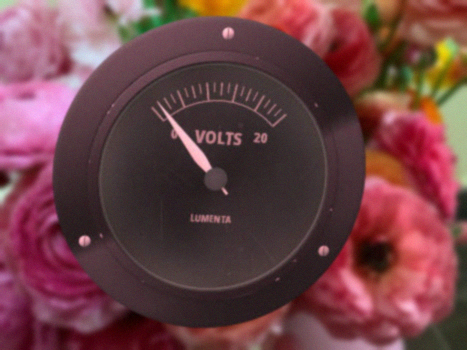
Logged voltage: 1 V
